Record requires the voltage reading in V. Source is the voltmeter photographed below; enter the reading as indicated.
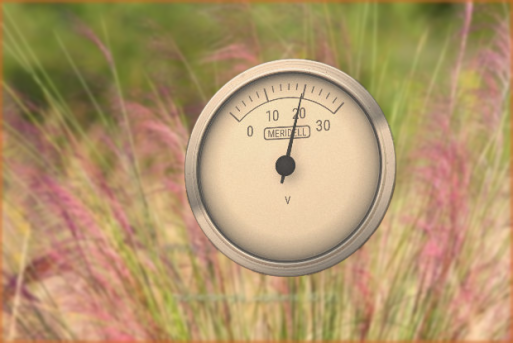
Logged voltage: 20 V
